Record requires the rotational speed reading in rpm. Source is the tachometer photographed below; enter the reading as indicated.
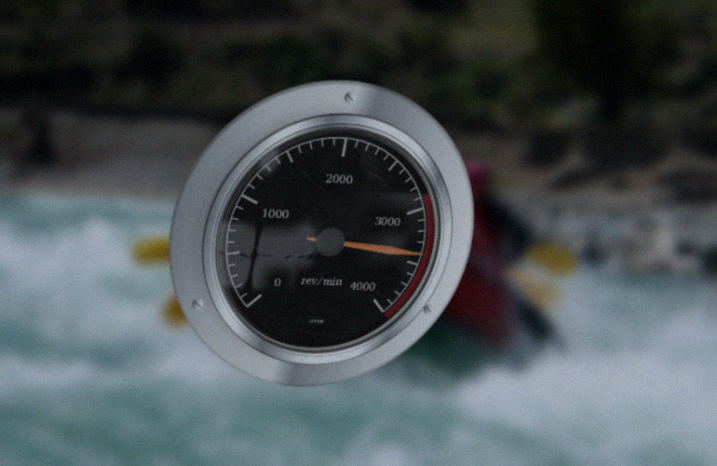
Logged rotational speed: 3400 rpm
